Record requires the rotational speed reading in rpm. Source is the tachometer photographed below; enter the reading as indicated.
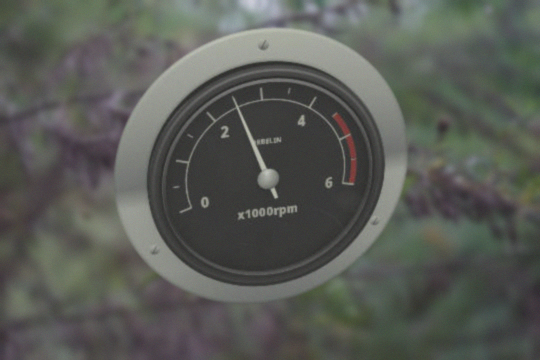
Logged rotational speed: 2500 rpm
